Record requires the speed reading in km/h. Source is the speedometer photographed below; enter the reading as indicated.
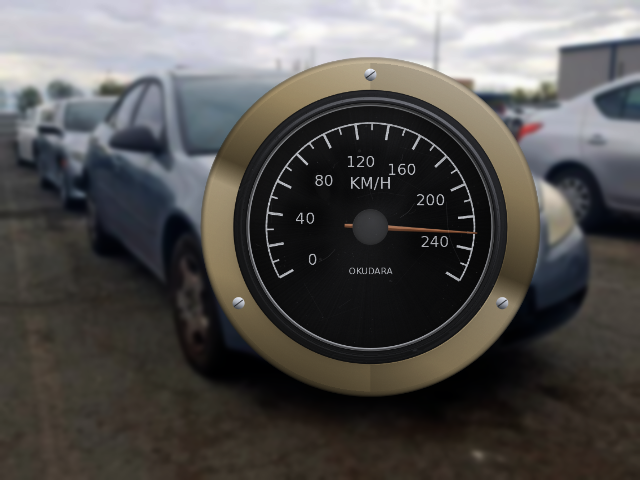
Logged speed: 230 km/h
